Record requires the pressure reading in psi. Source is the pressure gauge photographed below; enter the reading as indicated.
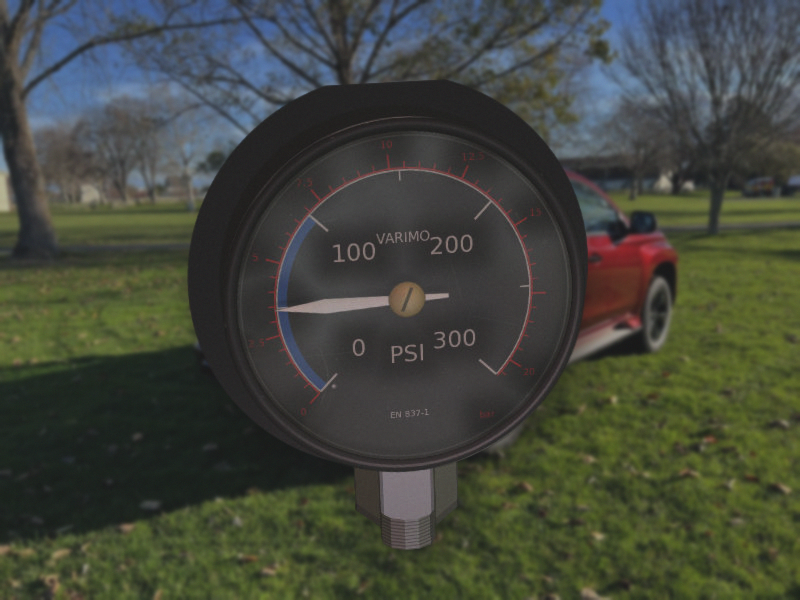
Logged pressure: 50 psi
